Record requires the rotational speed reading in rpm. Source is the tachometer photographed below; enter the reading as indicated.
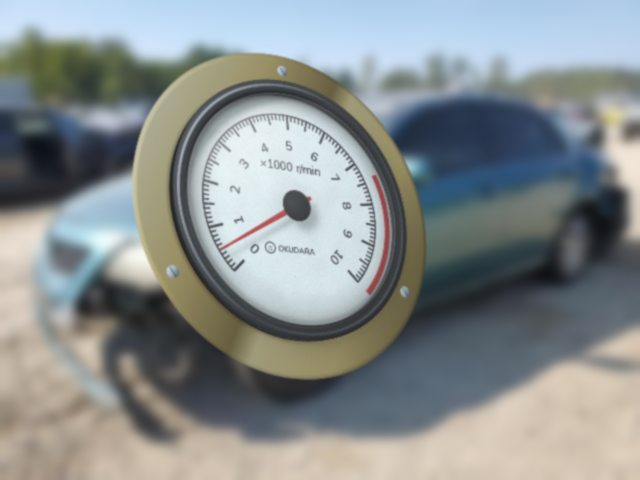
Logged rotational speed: 500 rpm
